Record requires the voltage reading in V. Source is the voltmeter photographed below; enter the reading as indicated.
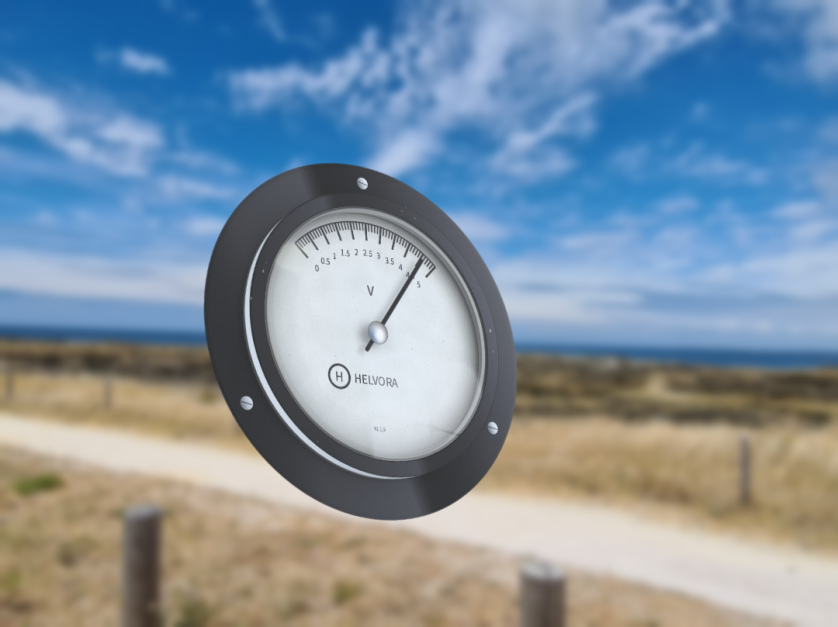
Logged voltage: 4.5 V
